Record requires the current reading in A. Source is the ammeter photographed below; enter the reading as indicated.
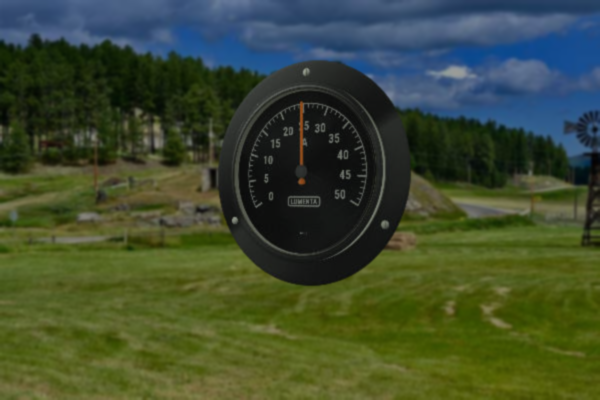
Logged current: 25 A
